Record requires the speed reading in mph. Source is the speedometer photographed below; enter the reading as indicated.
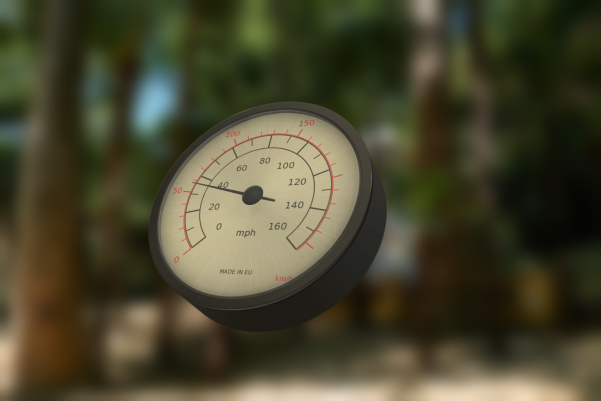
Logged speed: 35 mph
